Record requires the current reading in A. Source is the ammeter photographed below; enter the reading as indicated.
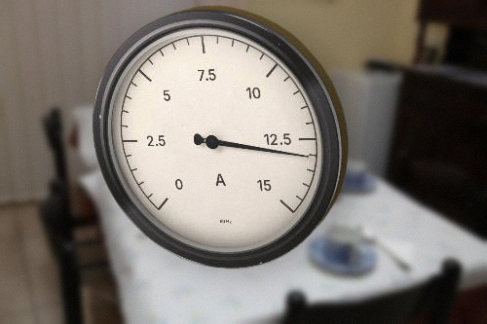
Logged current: 13 A
